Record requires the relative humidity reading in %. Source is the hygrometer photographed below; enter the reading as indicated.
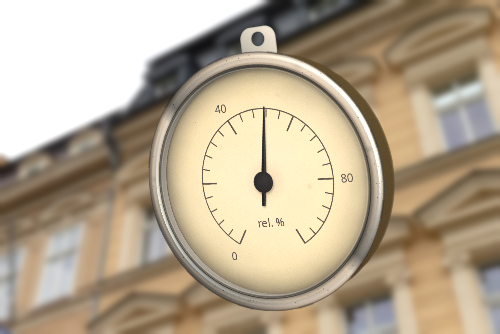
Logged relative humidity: 52 %
